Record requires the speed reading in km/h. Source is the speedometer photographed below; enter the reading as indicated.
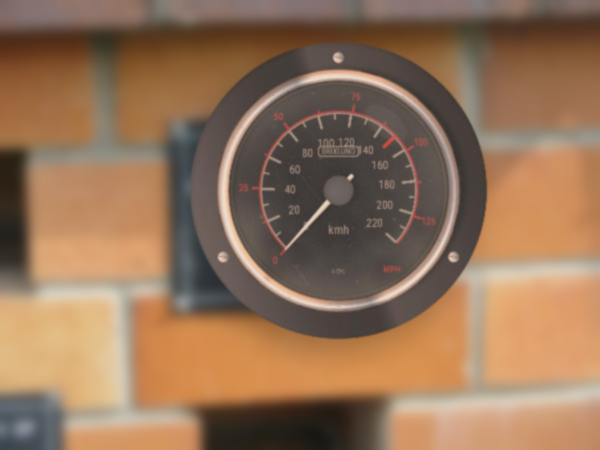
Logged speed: 0 km/h
